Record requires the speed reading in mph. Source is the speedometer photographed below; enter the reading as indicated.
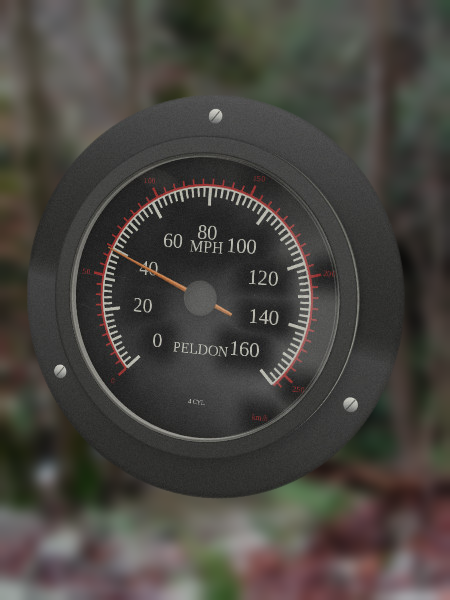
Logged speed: 40 mph
